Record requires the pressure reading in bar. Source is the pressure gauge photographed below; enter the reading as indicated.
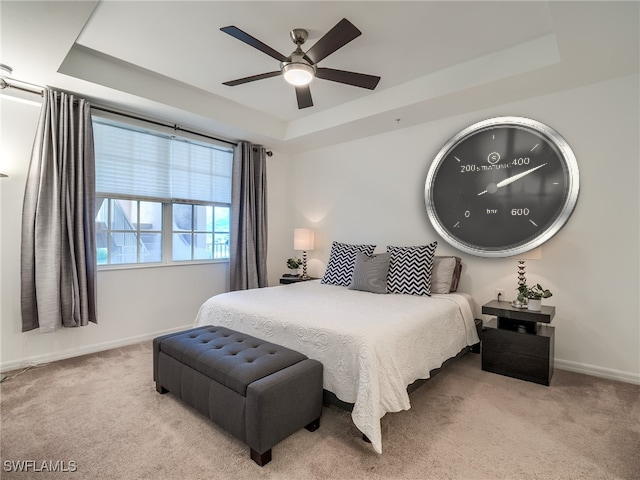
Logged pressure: 450 bar
